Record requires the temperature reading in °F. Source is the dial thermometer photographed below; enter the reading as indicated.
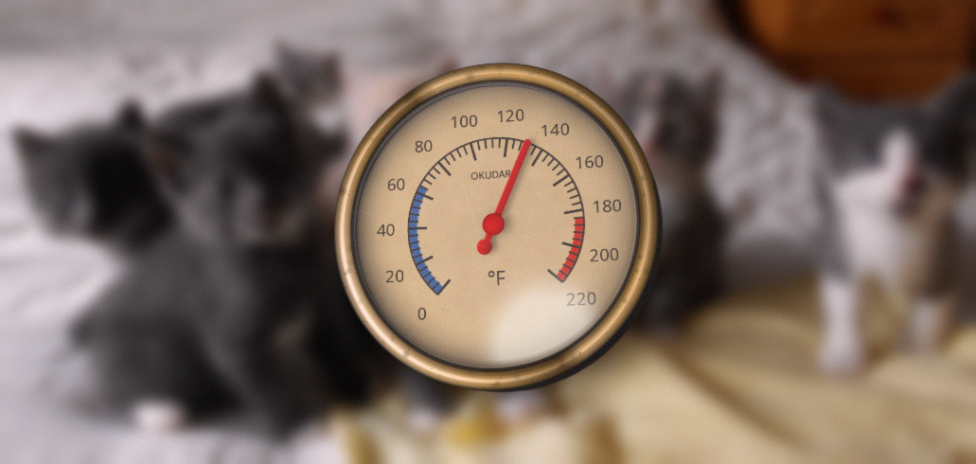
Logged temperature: 132 °F
